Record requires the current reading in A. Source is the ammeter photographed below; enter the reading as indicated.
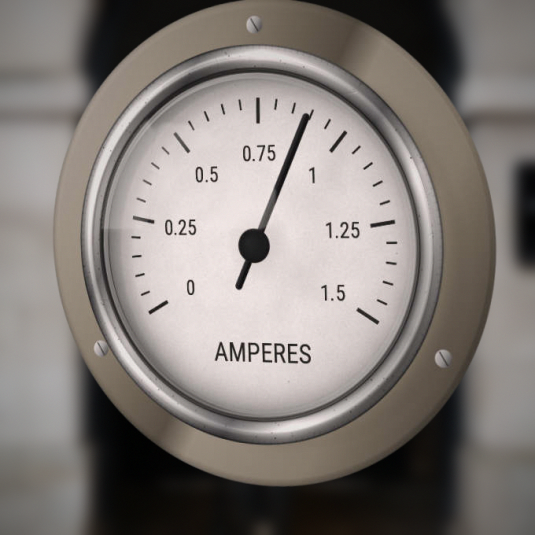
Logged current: 0.9 A
